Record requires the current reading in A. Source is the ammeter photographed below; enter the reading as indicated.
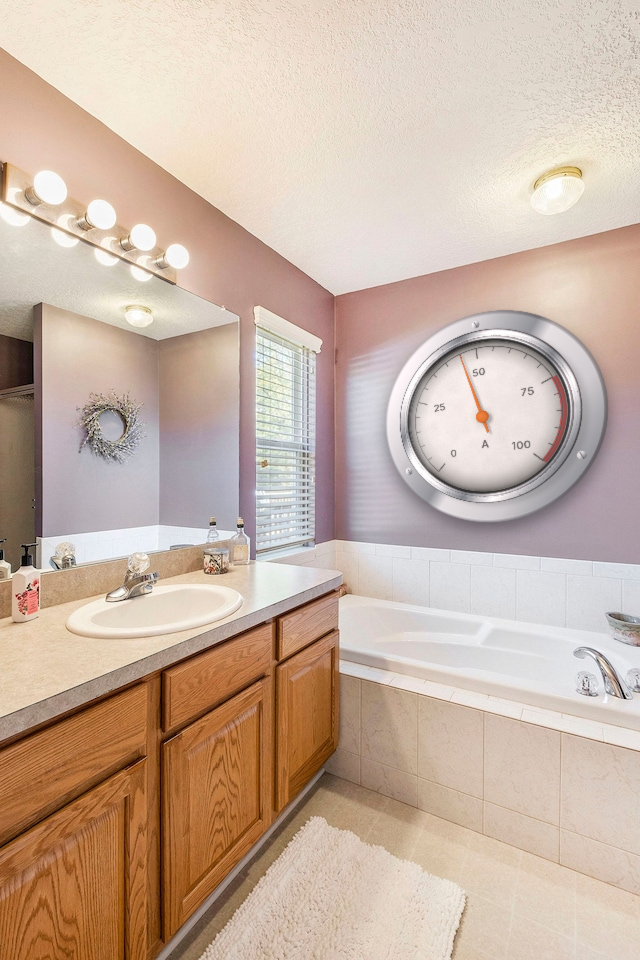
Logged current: 45 A
